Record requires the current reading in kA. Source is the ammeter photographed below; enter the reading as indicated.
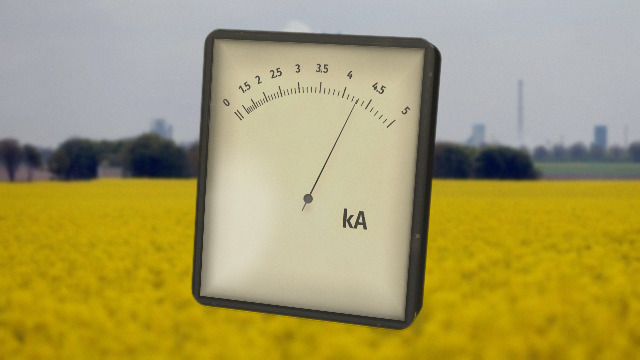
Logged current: 4.3 kA
